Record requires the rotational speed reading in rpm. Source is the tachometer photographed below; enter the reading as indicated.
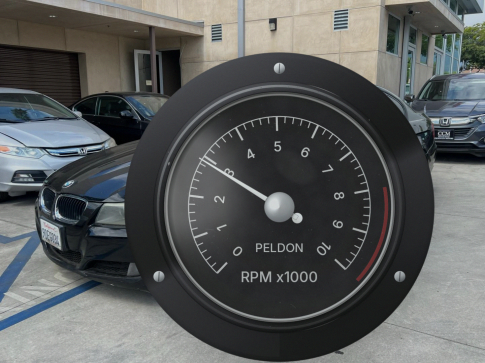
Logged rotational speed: 2900 rpm
